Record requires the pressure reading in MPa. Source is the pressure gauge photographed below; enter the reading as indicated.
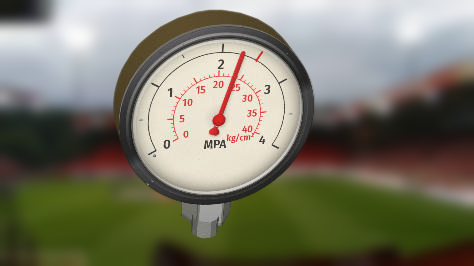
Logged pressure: 2.25 MPa
